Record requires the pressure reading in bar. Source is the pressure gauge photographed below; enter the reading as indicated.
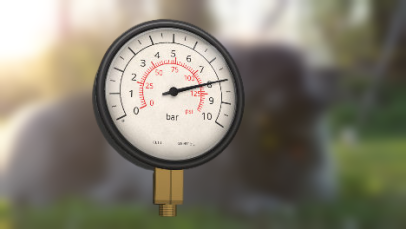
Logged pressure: 8 bar
